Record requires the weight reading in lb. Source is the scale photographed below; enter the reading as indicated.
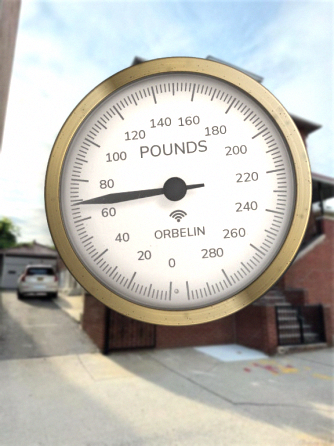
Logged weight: 68 lb
